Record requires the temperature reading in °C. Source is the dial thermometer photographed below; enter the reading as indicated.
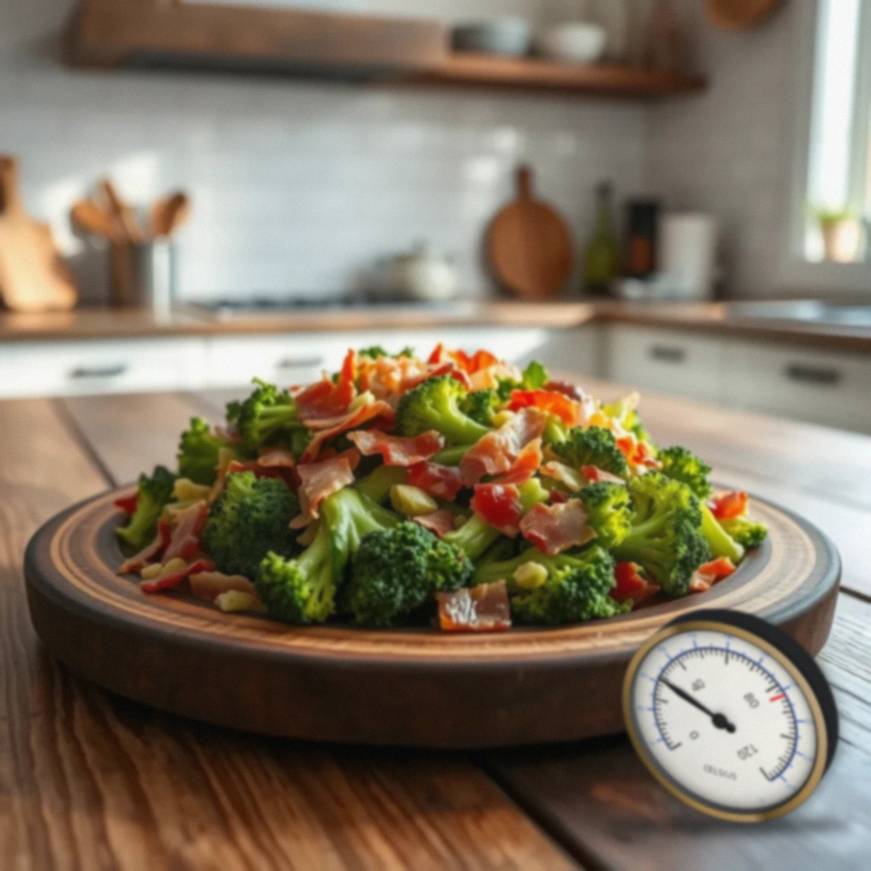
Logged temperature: 30 °C
